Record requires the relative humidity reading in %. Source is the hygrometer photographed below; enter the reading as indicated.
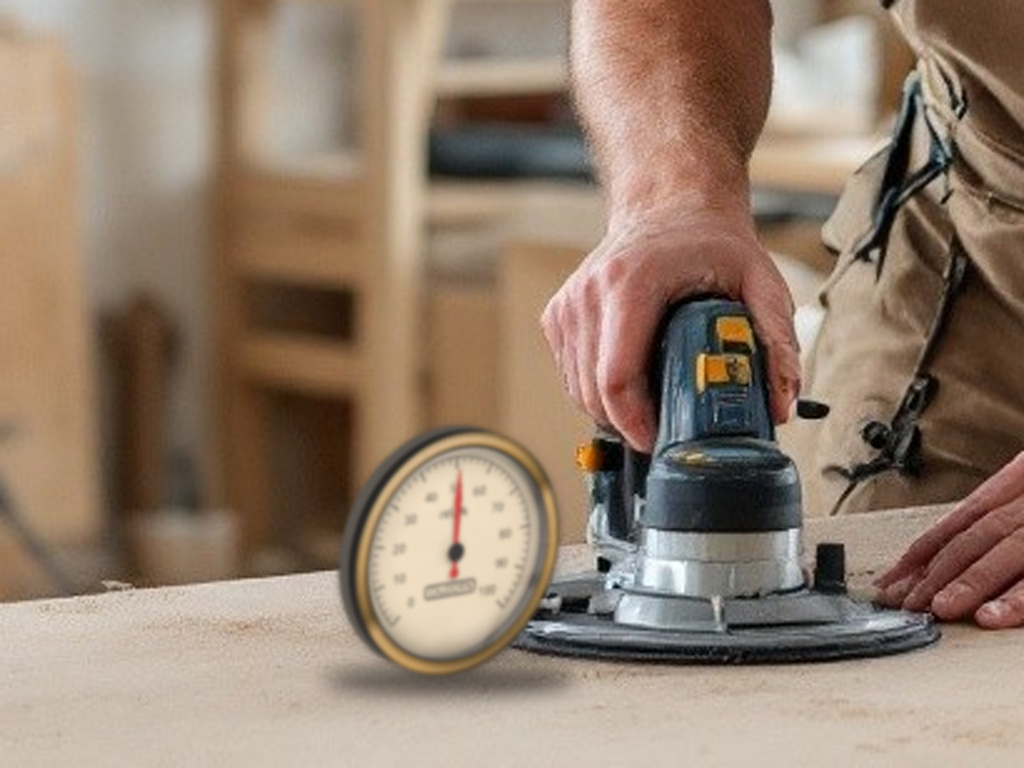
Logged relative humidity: 50 %
